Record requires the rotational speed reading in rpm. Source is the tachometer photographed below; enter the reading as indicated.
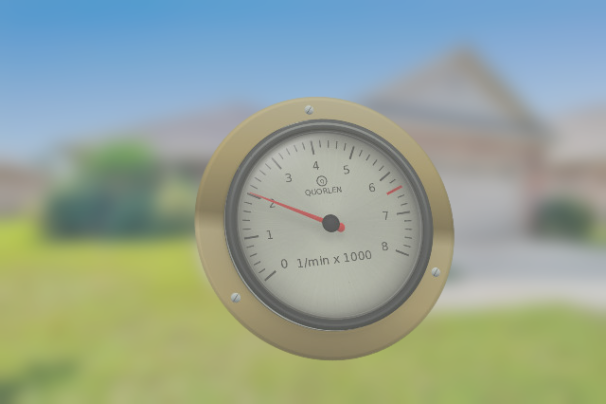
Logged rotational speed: 2000 rpm
